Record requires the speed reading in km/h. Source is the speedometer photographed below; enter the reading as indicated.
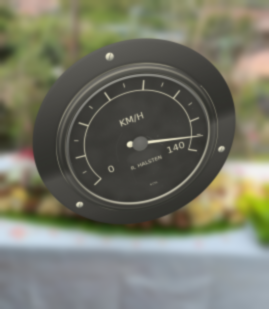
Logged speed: 130 km/h
